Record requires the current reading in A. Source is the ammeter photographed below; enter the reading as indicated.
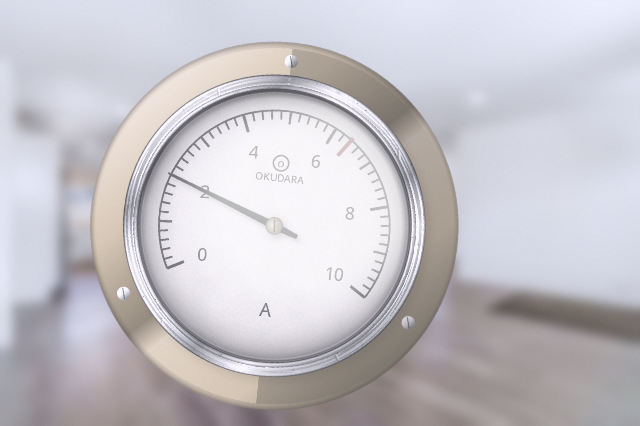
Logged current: 2 A
